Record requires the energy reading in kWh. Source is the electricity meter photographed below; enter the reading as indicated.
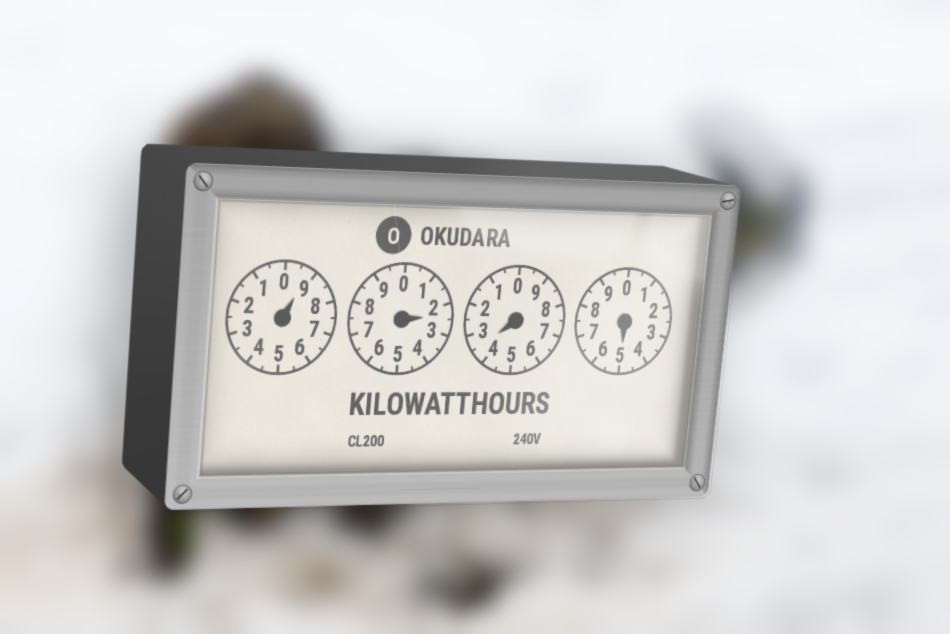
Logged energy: 9235 kWh
